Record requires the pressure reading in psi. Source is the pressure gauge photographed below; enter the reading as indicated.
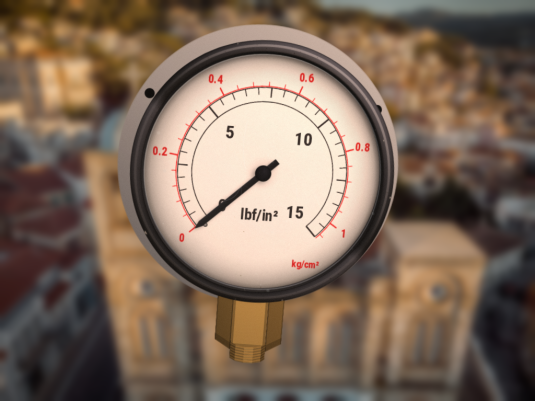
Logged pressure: 0 psi
